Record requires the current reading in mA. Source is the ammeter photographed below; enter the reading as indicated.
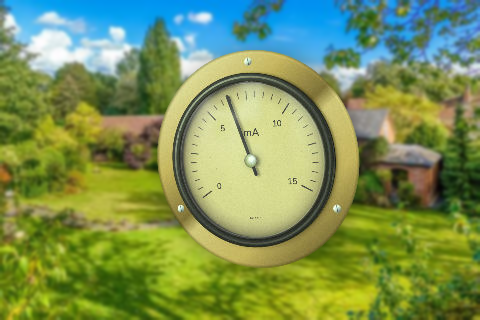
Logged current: 6.5 mA
